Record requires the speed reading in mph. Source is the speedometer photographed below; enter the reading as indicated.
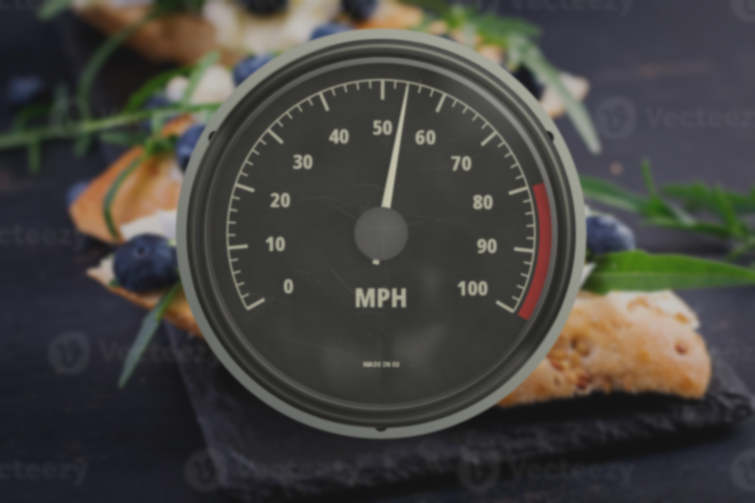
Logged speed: 54 mph
